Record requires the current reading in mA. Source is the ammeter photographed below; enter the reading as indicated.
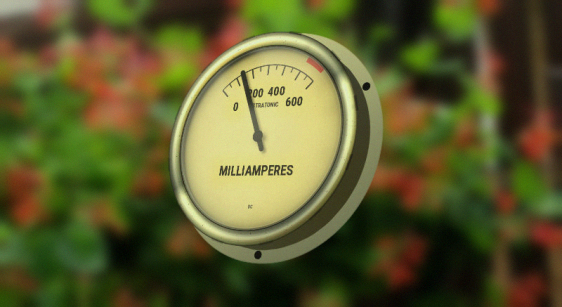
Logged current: 150 mA
